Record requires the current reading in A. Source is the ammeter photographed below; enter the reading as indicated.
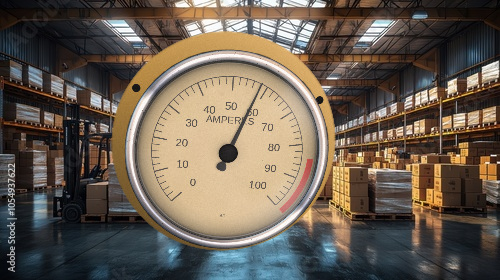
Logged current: 58 A
